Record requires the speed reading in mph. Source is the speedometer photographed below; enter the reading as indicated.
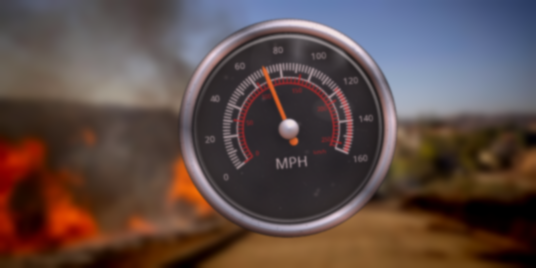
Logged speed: 70 mph
